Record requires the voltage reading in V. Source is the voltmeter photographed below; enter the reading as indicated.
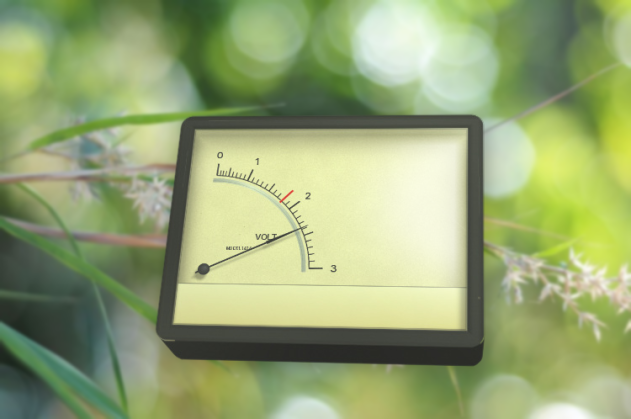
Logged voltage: 2.4 V
